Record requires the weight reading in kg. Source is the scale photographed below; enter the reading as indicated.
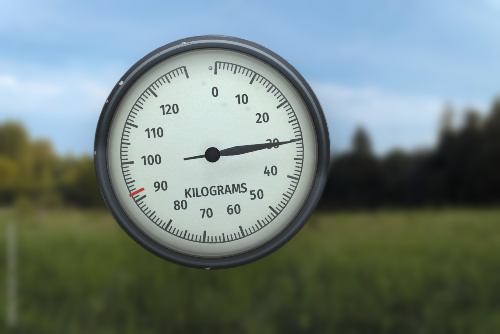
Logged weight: 30 kg
